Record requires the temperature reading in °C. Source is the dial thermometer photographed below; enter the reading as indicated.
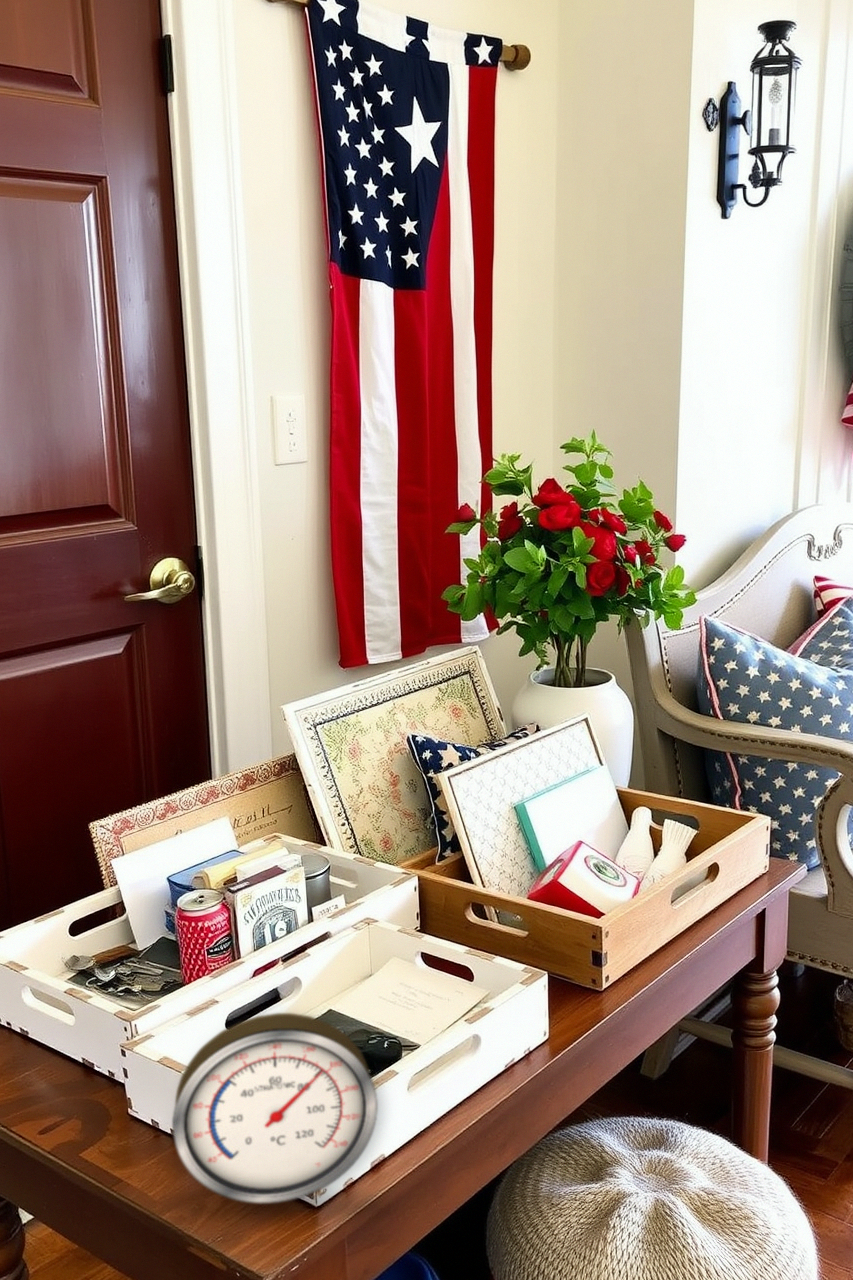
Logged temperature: 80 °C
